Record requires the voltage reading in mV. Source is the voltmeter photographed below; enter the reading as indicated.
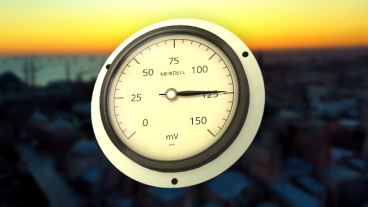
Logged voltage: 125 mV
